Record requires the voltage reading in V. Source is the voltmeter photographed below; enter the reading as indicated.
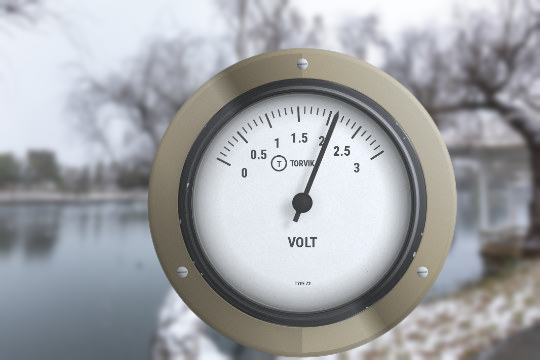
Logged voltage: 2.1 V
